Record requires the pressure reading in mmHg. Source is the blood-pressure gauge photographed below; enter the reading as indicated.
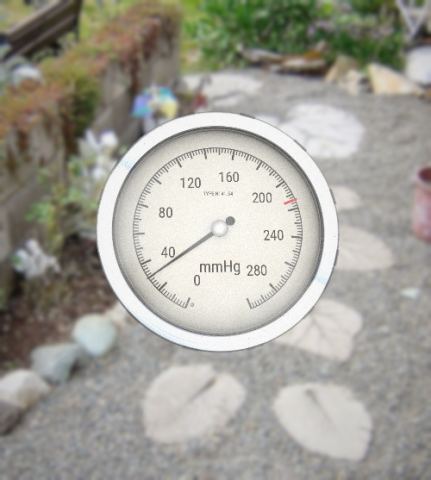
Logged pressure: 30 mmHg
